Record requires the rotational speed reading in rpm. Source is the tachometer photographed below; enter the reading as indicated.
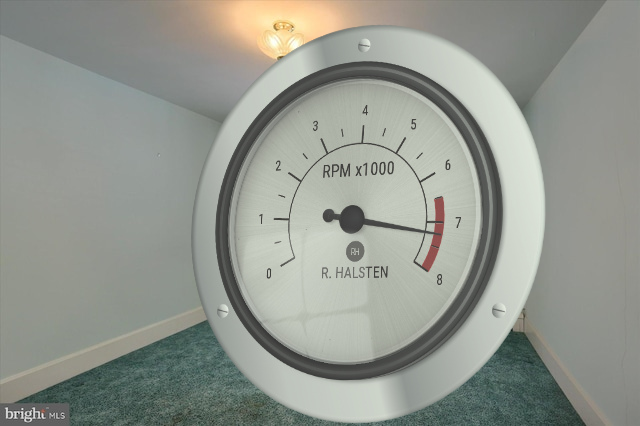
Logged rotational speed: 7250 rpm
